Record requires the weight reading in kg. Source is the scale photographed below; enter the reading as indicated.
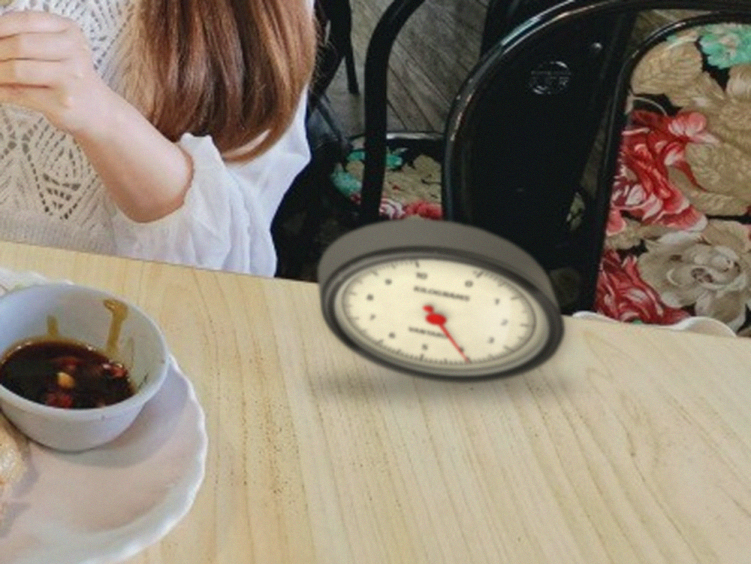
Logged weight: 4 kg
